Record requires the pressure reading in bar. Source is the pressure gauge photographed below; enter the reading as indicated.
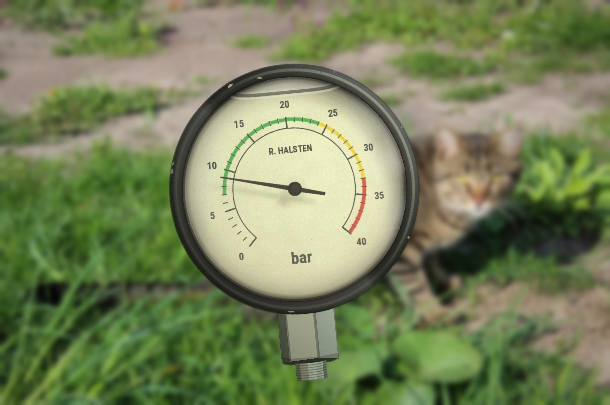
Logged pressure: 9 bar
